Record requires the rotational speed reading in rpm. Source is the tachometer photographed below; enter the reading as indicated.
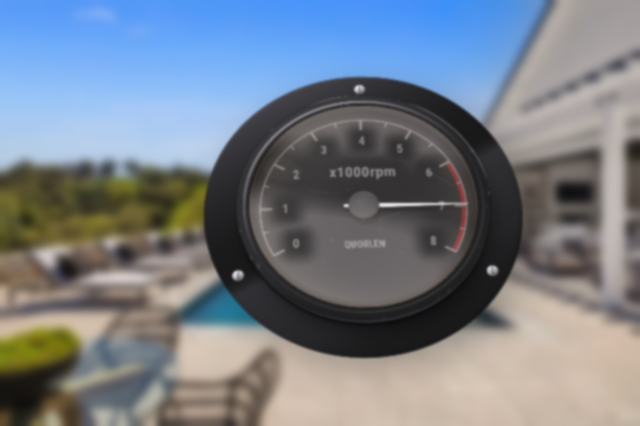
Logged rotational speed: 7000 rpm
